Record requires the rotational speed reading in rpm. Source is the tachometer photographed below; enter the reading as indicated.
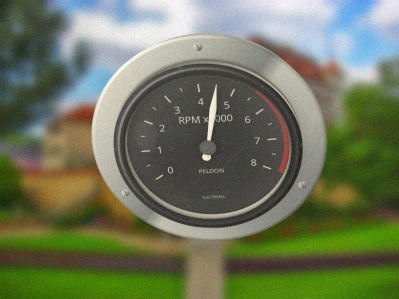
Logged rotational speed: 4500 rpm
